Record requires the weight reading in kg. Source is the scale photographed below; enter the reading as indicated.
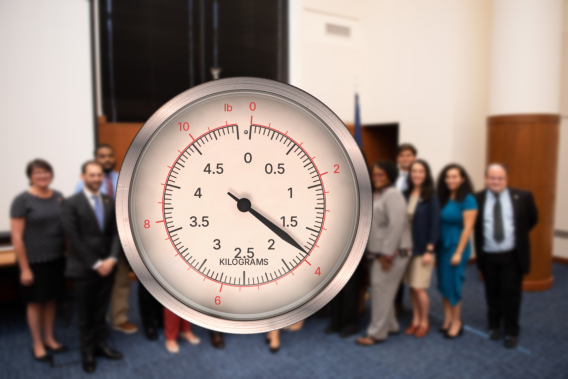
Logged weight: 1.75 kg
